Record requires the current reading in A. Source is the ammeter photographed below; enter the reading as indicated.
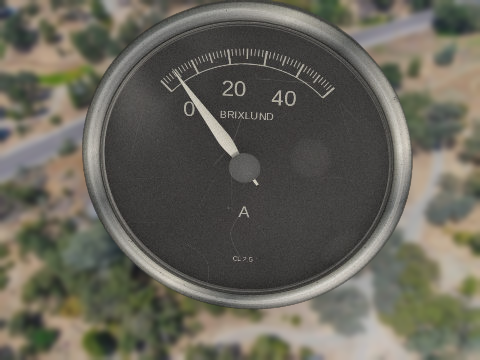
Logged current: 5 A
